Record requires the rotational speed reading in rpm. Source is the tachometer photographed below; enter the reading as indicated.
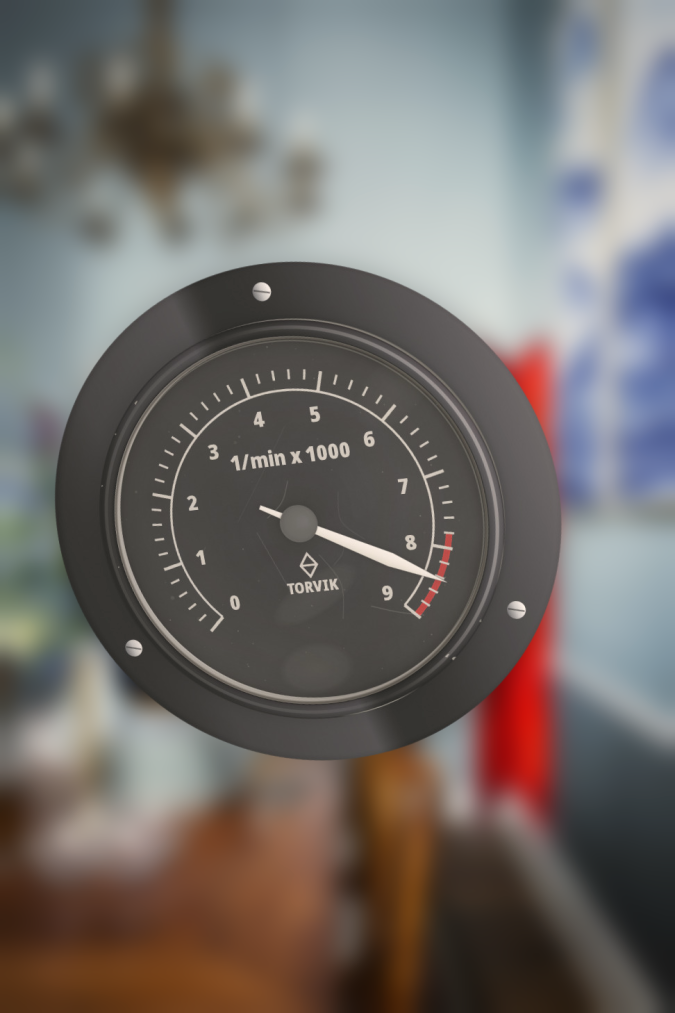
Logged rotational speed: 8400 rpm
